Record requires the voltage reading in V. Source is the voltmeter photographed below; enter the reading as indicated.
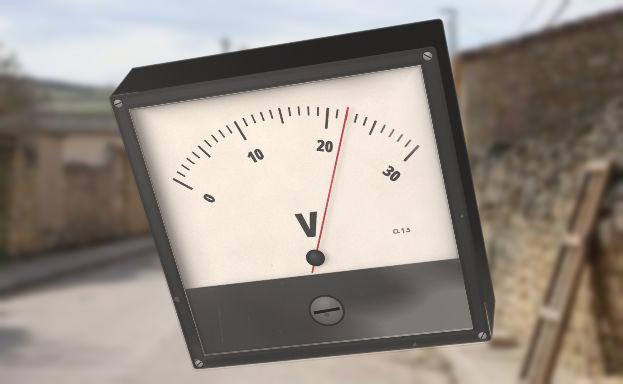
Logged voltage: 22 V
